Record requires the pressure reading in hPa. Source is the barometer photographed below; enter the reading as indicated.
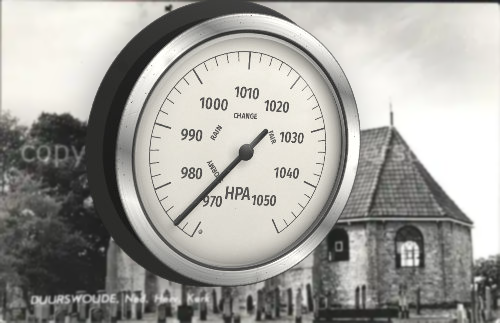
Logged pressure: 974 hPa
